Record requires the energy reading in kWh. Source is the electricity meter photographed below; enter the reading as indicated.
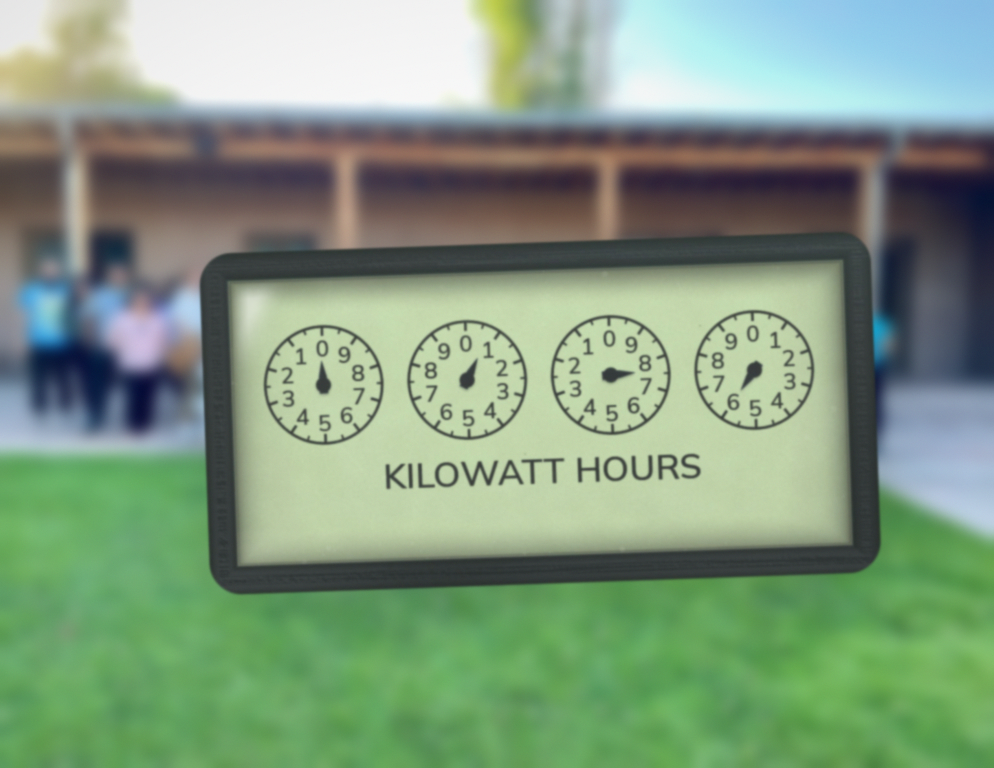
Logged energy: 76 kWh
